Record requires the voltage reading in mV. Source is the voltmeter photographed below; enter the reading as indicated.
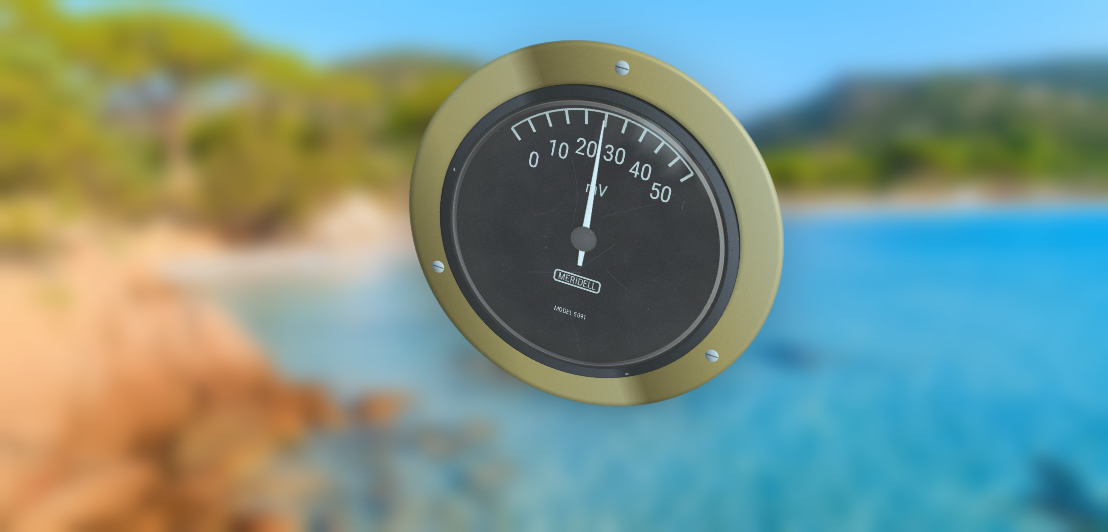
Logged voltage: 25 mV
